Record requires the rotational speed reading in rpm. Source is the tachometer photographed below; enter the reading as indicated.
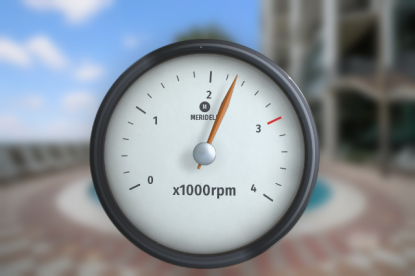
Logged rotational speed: 2300 rpm
